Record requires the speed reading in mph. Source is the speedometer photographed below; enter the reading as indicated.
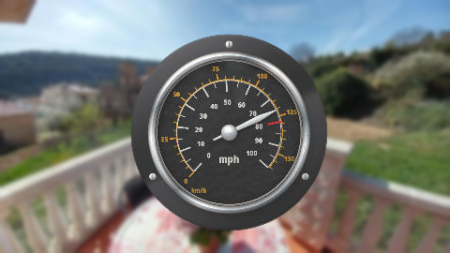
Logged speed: 75 mph
